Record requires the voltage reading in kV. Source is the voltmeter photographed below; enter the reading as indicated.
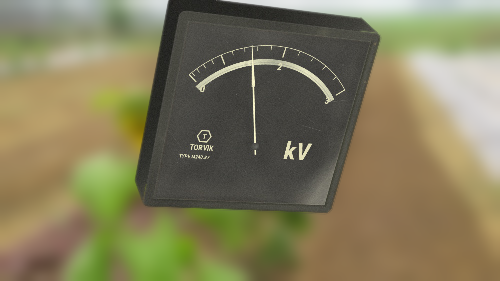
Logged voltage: 1.5 kV
